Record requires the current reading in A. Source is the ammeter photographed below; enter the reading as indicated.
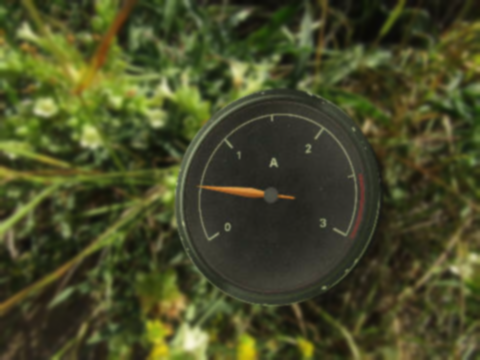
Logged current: 0.5 A
